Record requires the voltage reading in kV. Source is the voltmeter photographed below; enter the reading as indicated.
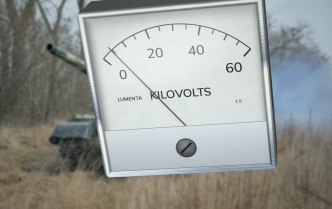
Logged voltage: 5 kV
